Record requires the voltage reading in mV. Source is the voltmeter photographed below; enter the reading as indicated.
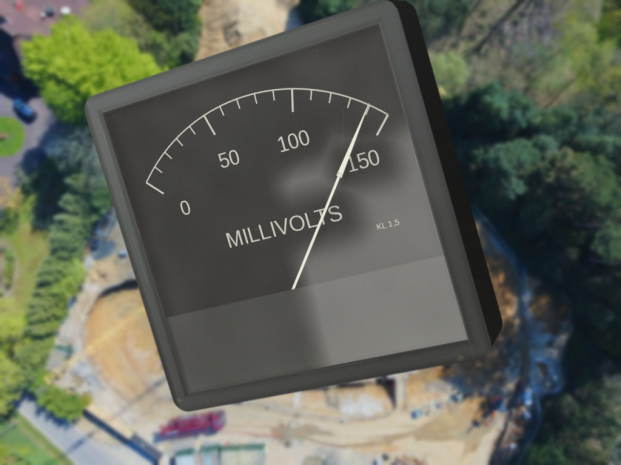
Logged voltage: 140 mV
